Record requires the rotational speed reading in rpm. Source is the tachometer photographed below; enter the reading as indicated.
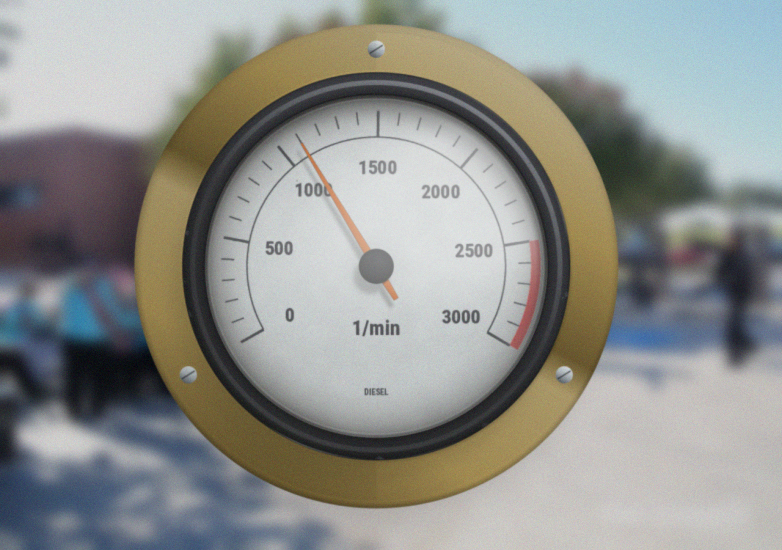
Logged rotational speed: 1100 rpm
